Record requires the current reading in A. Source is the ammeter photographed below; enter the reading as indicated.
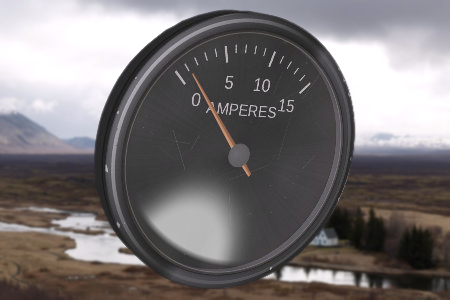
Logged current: 1 A
